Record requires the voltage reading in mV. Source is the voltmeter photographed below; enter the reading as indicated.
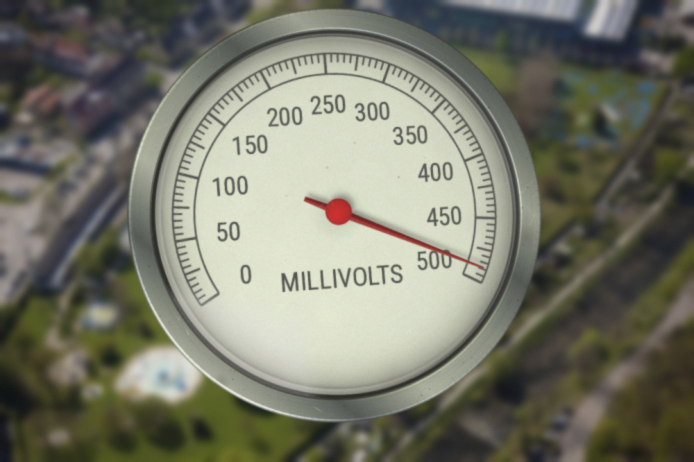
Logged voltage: 490 mV
